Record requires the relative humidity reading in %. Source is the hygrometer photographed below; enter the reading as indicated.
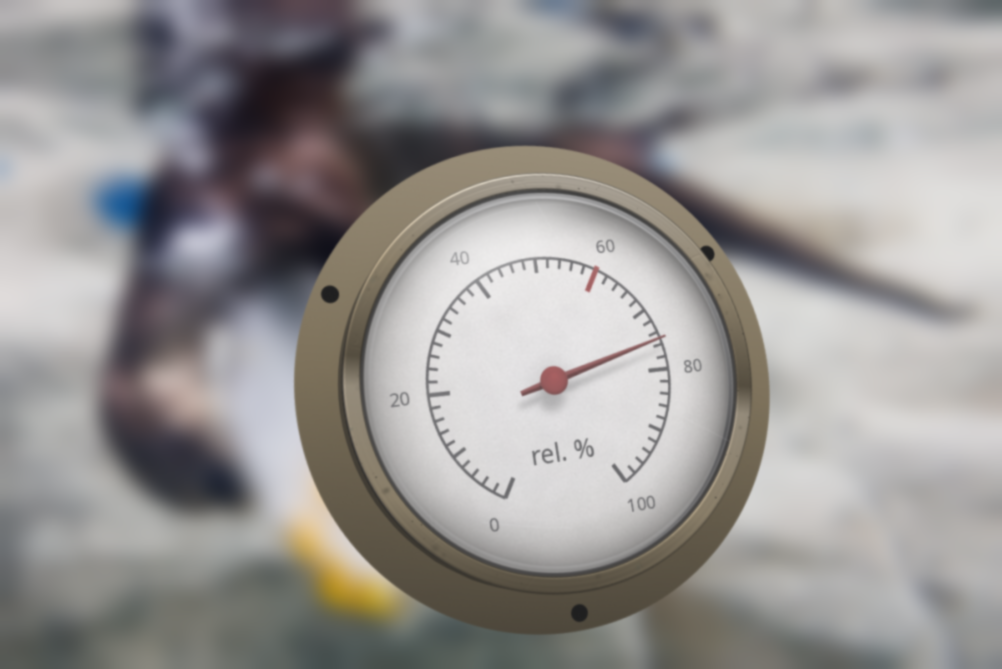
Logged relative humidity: 75 %
